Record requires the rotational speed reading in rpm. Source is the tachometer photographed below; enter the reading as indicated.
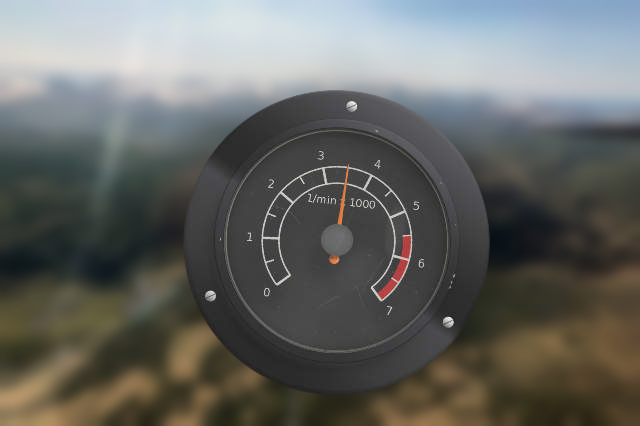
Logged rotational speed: 3500 rpm
